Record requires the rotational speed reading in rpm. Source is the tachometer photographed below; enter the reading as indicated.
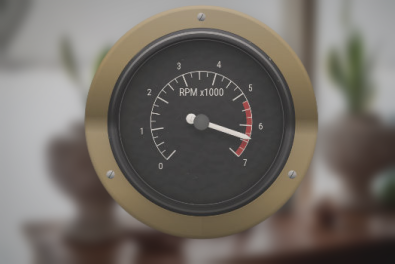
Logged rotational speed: 6375 rpm
